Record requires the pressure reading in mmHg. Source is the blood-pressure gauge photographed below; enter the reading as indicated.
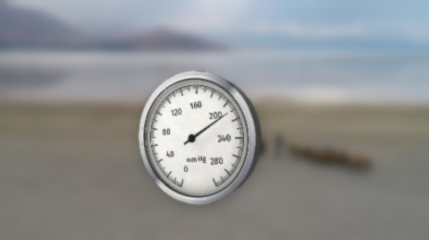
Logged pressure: 210 mmHg
